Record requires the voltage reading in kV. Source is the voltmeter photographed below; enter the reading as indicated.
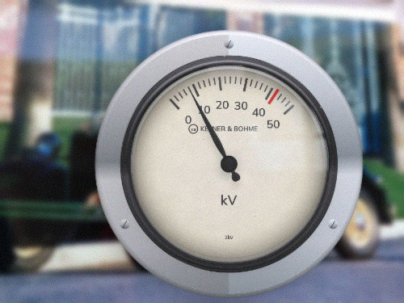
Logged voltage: 8 kV
